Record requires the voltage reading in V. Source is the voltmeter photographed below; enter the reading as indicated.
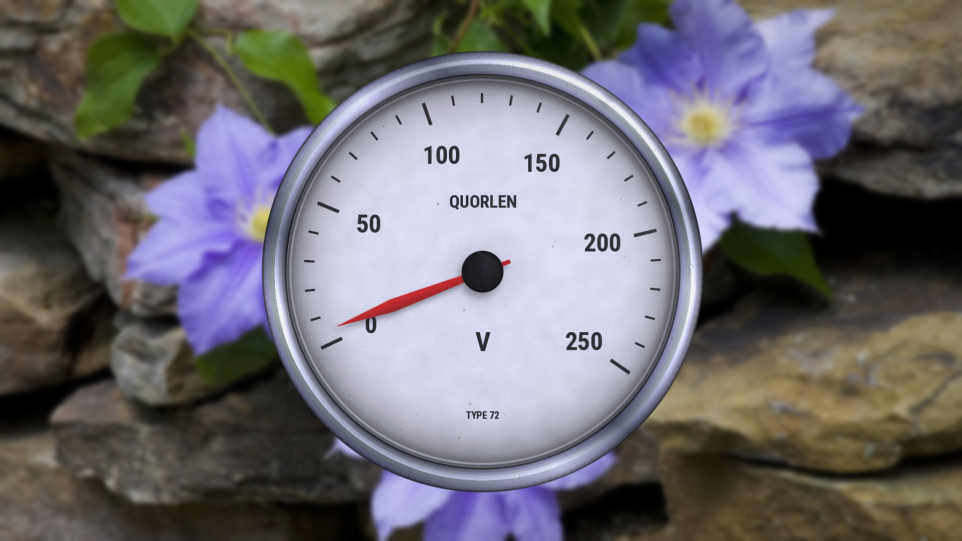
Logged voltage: 5 V
